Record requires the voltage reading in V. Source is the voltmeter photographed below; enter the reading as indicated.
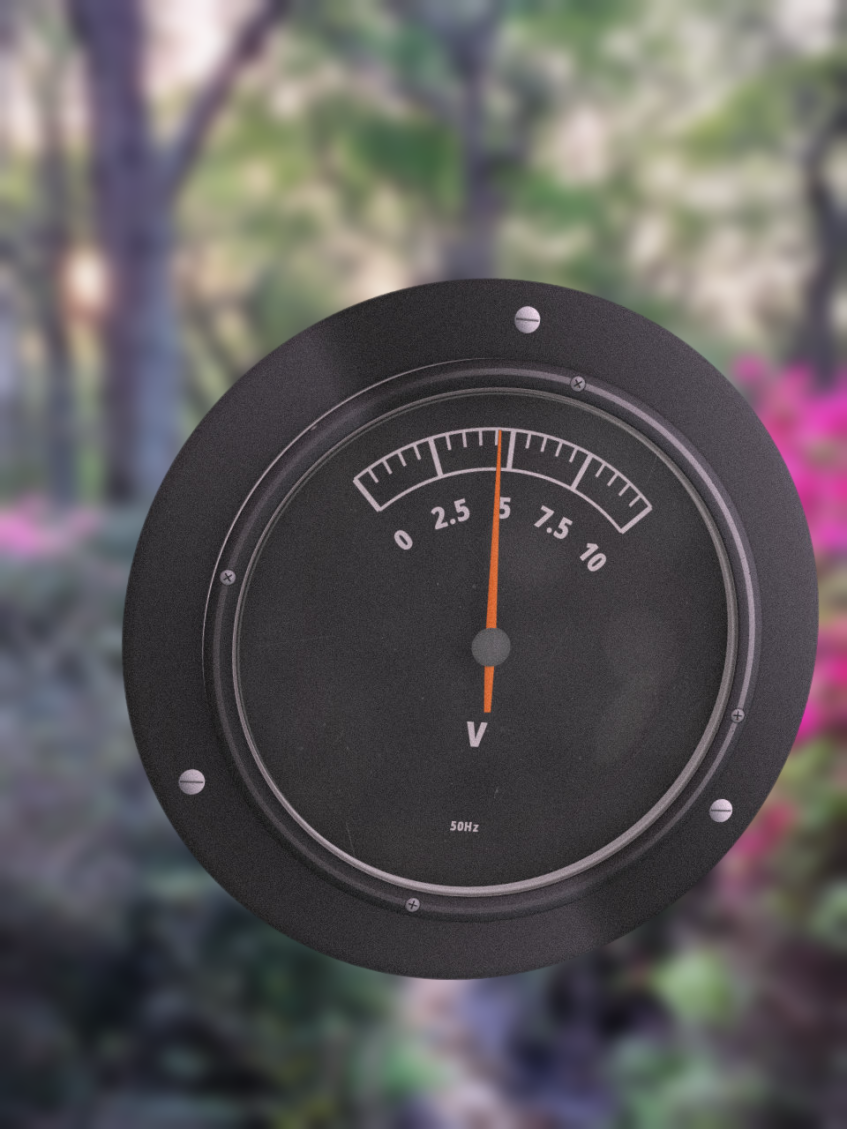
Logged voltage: 4.5 V
